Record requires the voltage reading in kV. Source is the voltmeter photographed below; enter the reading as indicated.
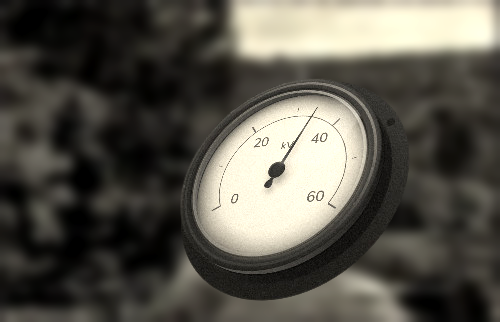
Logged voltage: 35 kV
